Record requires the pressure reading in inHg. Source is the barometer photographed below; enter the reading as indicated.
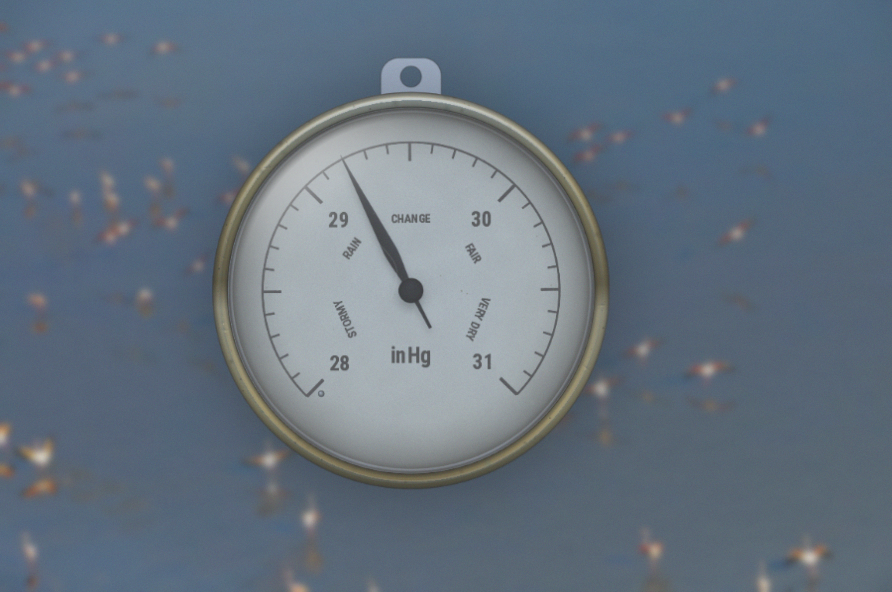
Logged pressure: 29.2 inHg
